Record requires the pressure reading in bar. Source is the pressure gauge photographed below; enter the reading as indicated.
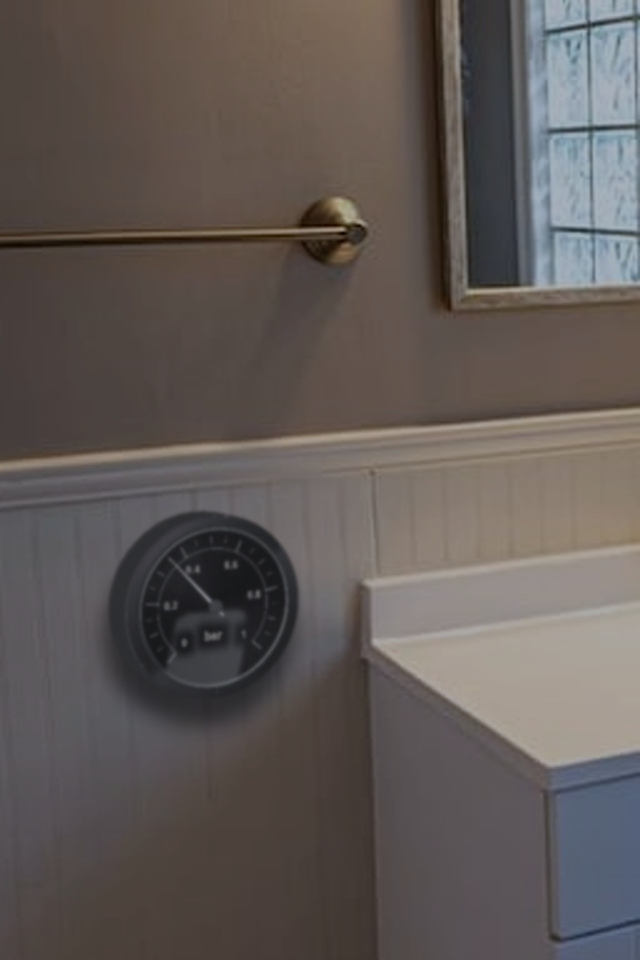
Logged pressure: 0.35 bar
